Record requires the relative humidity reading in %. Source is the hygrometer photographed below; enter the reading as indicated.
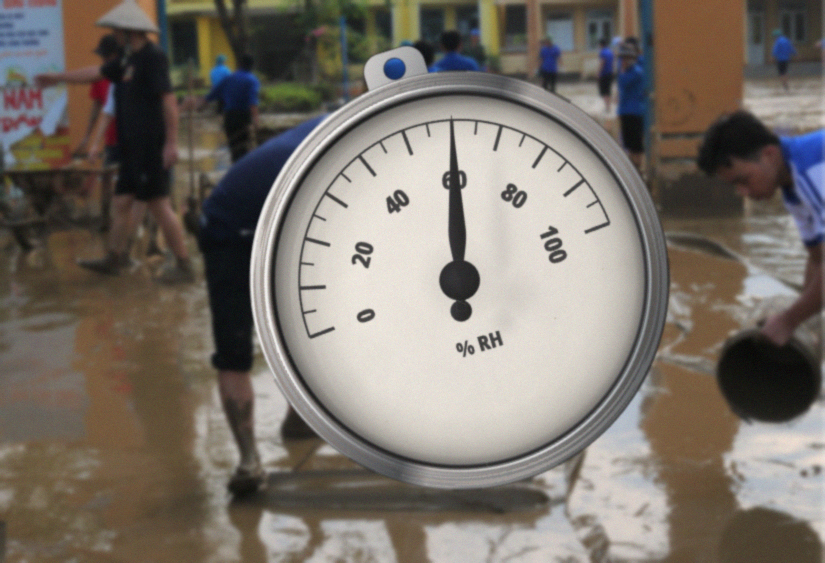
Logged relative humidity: 60 %
